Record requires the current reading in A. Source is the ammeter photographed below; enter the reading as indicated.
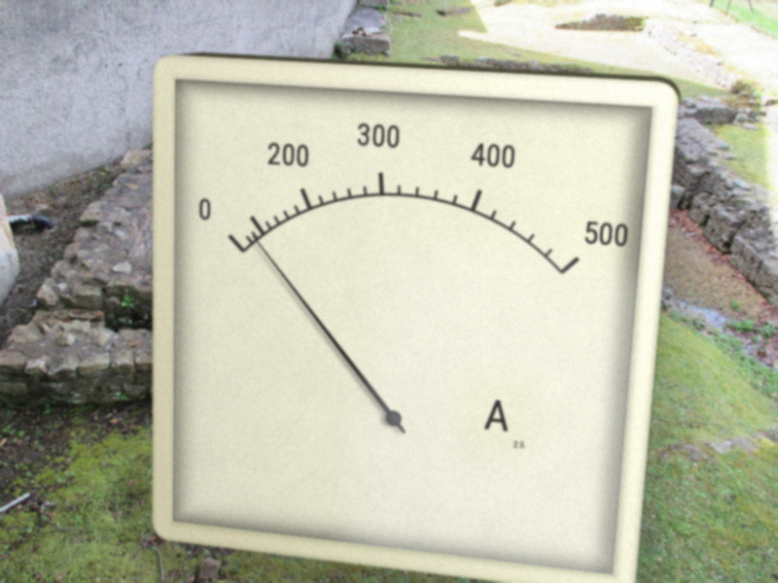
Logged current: 80 A
